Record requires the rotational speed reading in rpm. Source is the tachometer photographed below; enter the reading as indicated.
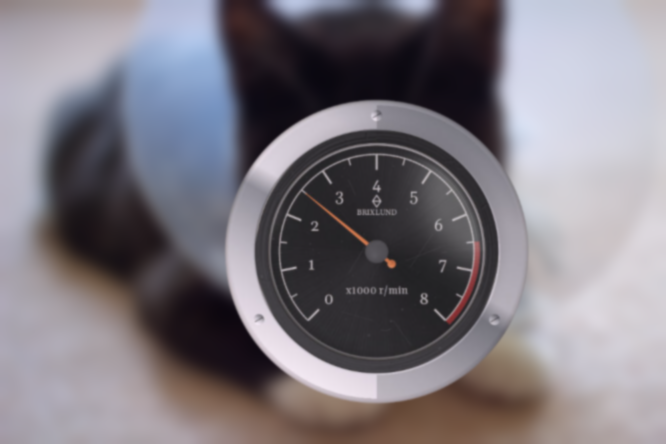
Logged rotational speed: 2500 rpm
